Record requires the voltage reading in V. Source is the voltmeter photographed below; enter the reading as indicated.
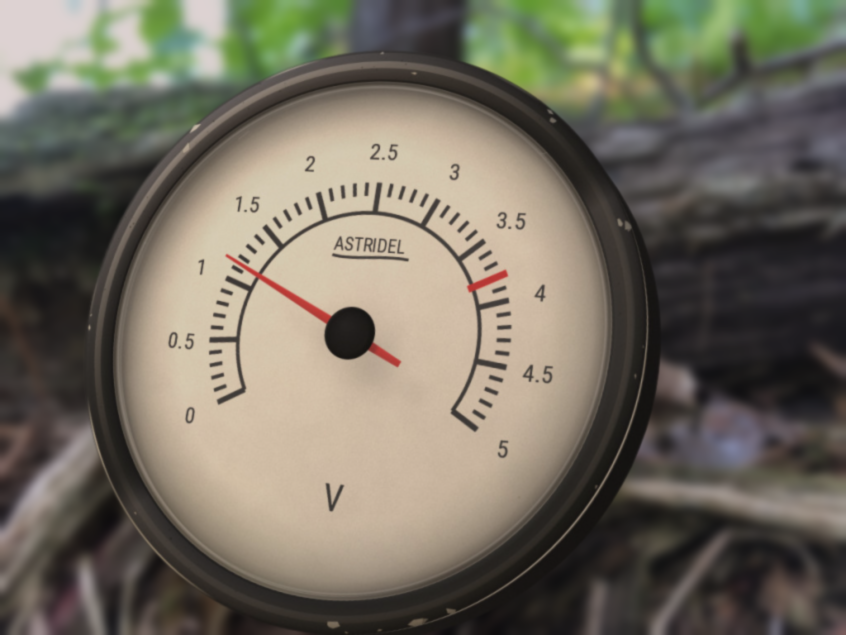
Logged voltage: 1.15 V
